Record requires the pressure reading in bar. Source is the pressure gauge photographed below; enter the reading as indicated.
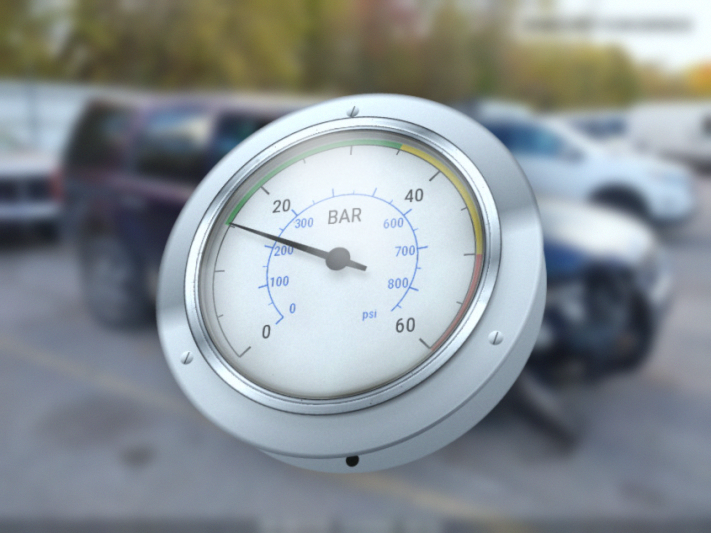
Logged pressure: 15 bar
